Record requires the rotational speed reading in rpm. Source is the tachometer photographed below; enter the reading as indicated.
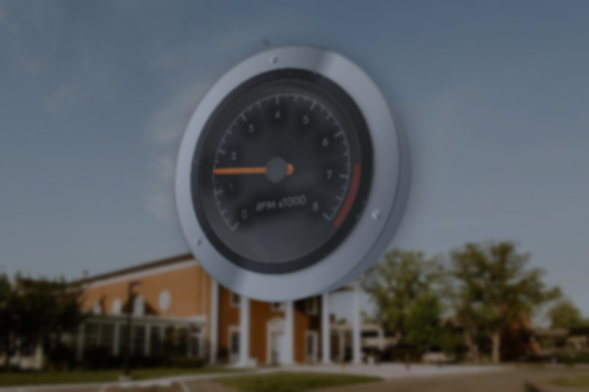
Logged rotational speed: 1500 rpm
